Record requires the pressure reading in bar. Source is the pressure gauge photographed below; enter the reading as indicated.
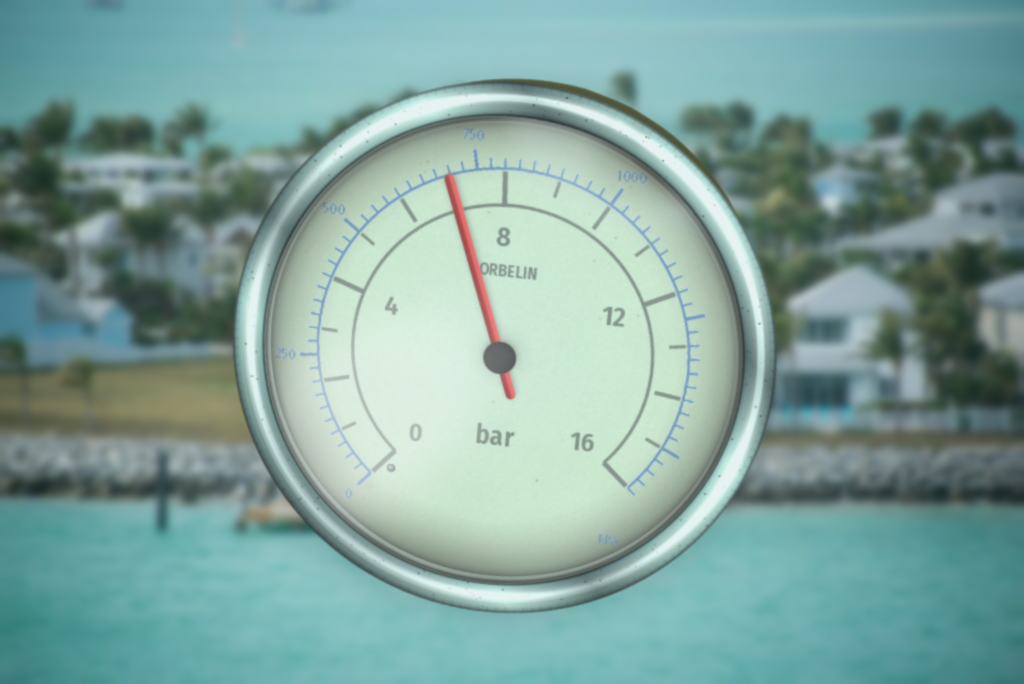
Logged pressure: 7 bar
